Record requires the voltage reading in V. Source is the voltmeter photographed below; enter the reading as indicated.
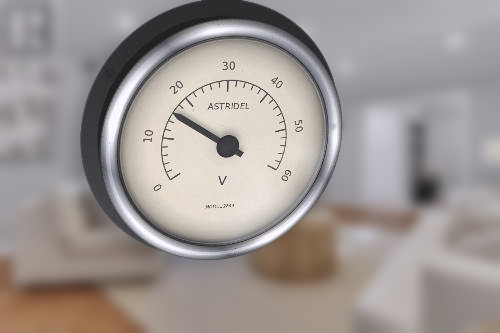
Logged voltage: 16 V
